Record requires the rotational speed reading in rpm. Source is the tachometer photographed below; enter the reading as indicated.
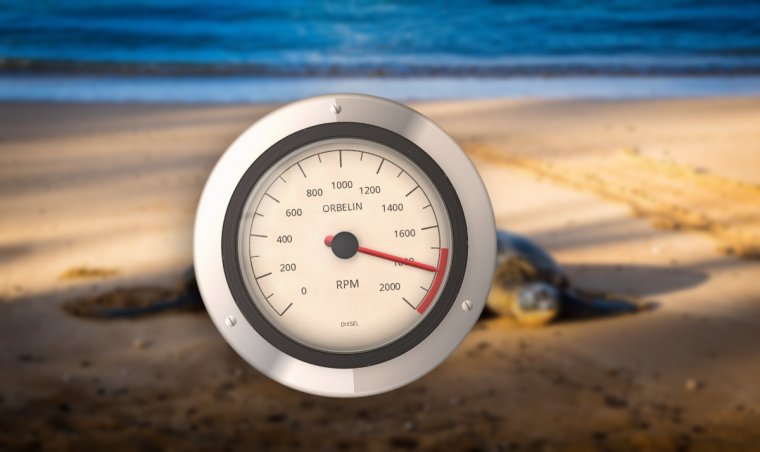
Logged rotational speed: 1800 rpm
